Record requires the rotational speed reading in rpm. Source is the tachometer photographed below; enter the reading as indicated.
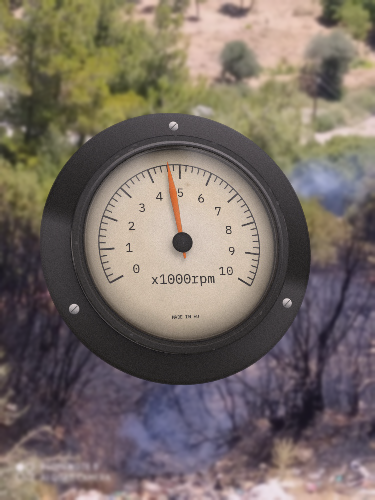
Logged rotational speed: 4600 rpm
